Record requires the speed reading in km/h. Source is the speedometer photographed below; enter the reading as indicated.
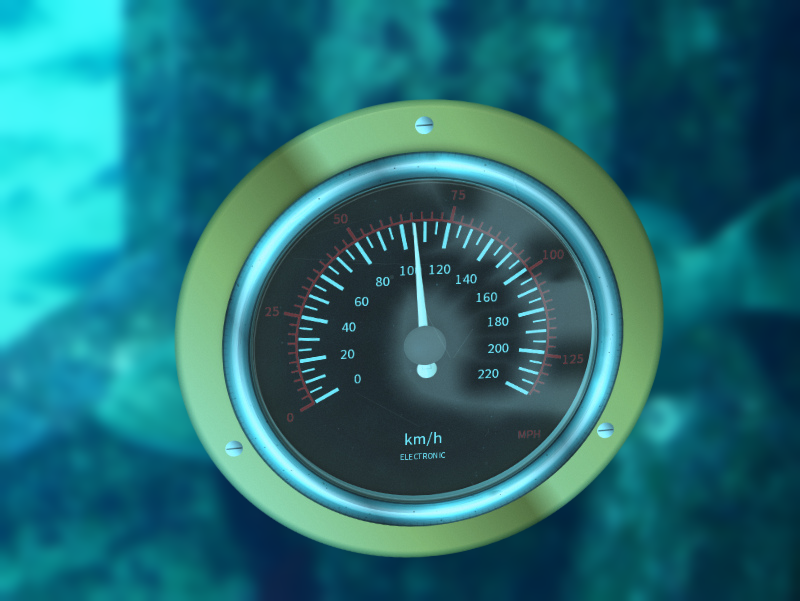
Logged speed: 105 km/h
